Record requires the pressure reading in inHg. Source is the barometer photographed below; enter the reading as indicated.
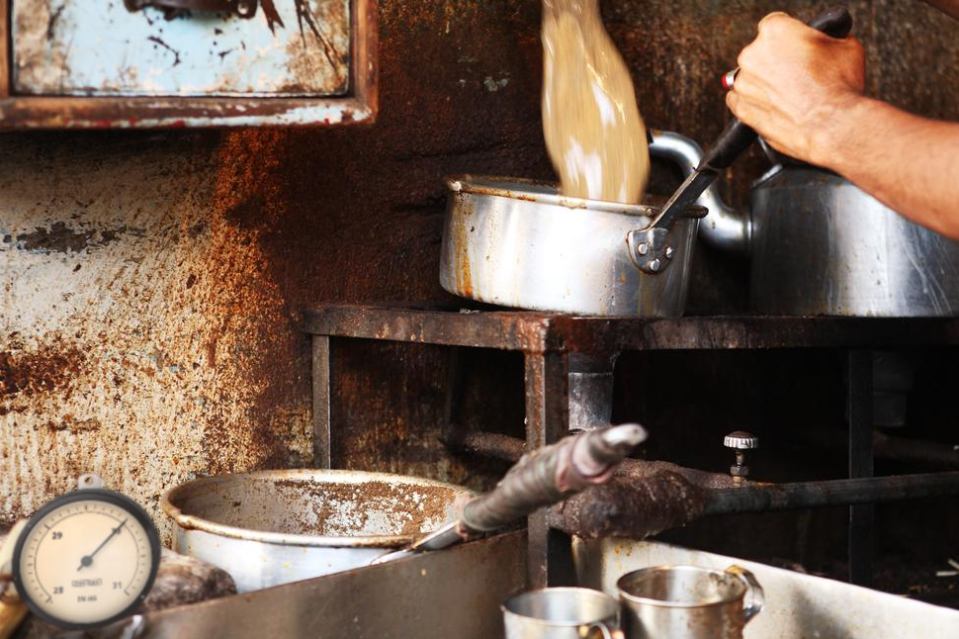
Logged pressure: 30 inHg
